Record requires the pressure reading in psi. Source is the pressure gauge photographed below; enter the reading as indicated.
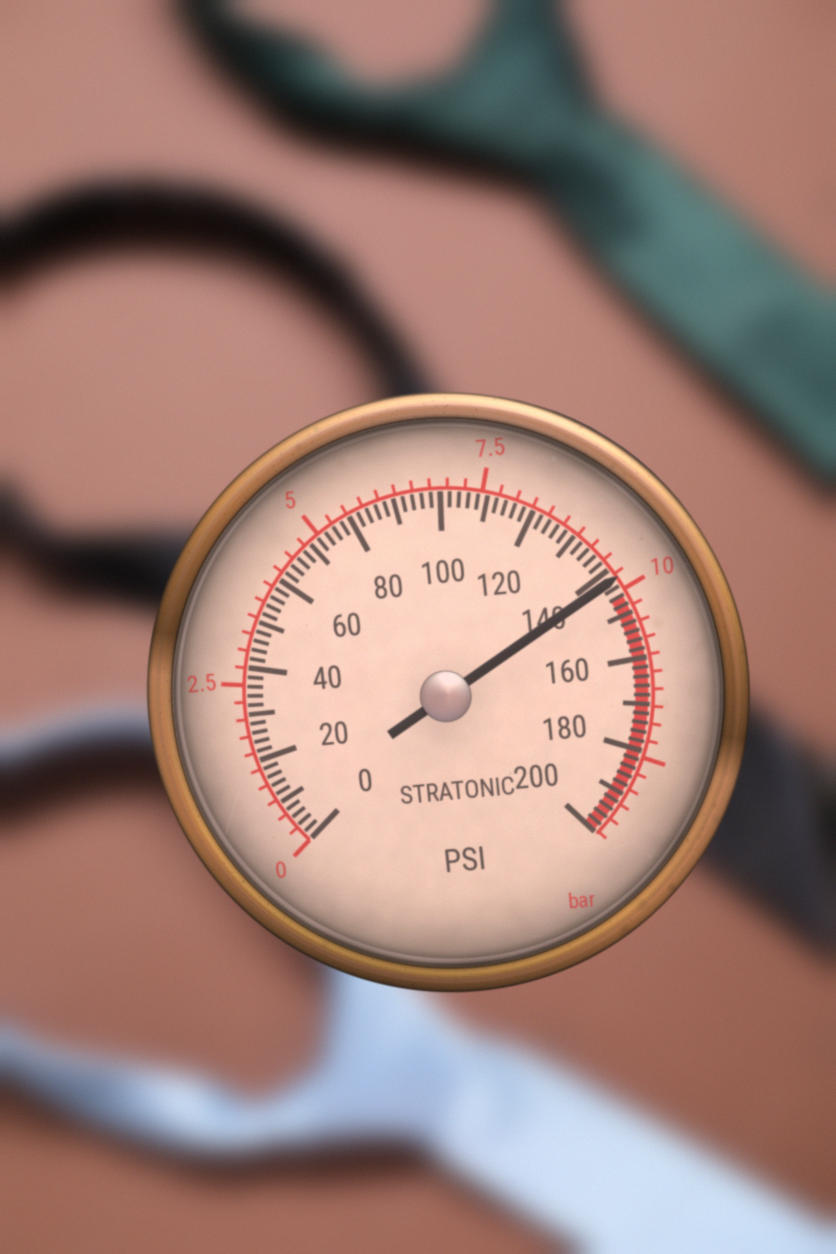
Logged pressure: 142 psi
